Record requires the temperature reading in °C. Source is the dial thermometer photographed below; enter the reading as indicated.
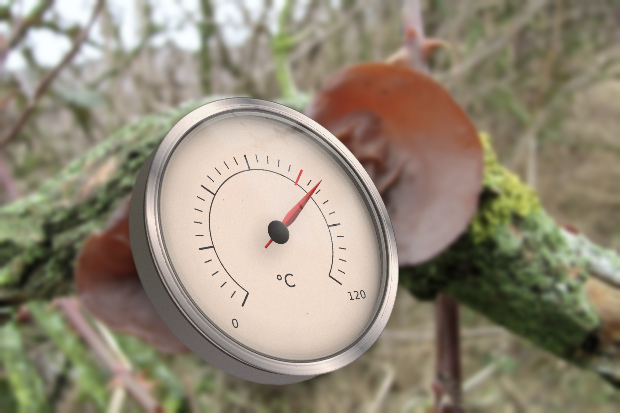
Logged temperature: 86 °C
